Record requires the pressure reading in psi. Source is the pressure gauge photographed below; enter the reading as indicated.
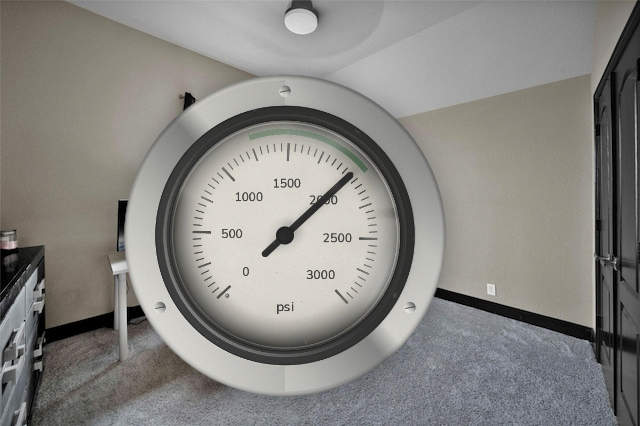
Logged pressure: 2000 psi
